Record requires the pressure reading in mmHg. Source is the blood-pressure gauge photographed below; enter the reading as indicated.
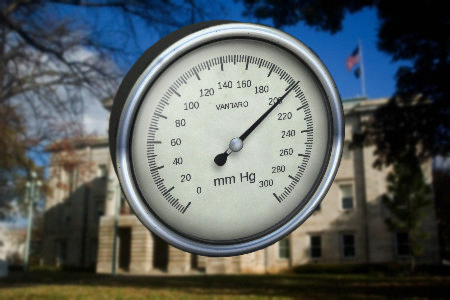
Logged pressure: 200 mmHg
